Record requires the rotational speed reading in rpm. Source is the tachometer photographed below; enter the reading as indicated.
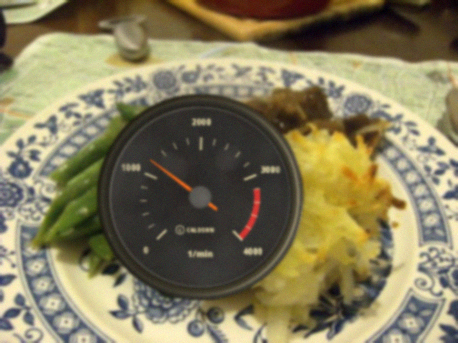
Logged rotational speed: 1200 rpm
